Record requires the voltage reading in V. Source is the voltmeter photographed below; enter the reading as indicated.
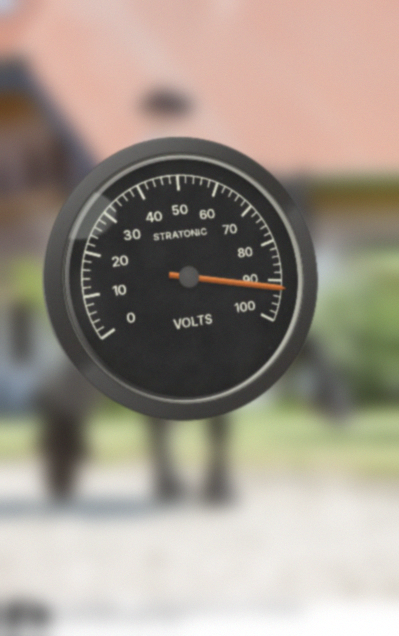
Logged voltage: 92 V
